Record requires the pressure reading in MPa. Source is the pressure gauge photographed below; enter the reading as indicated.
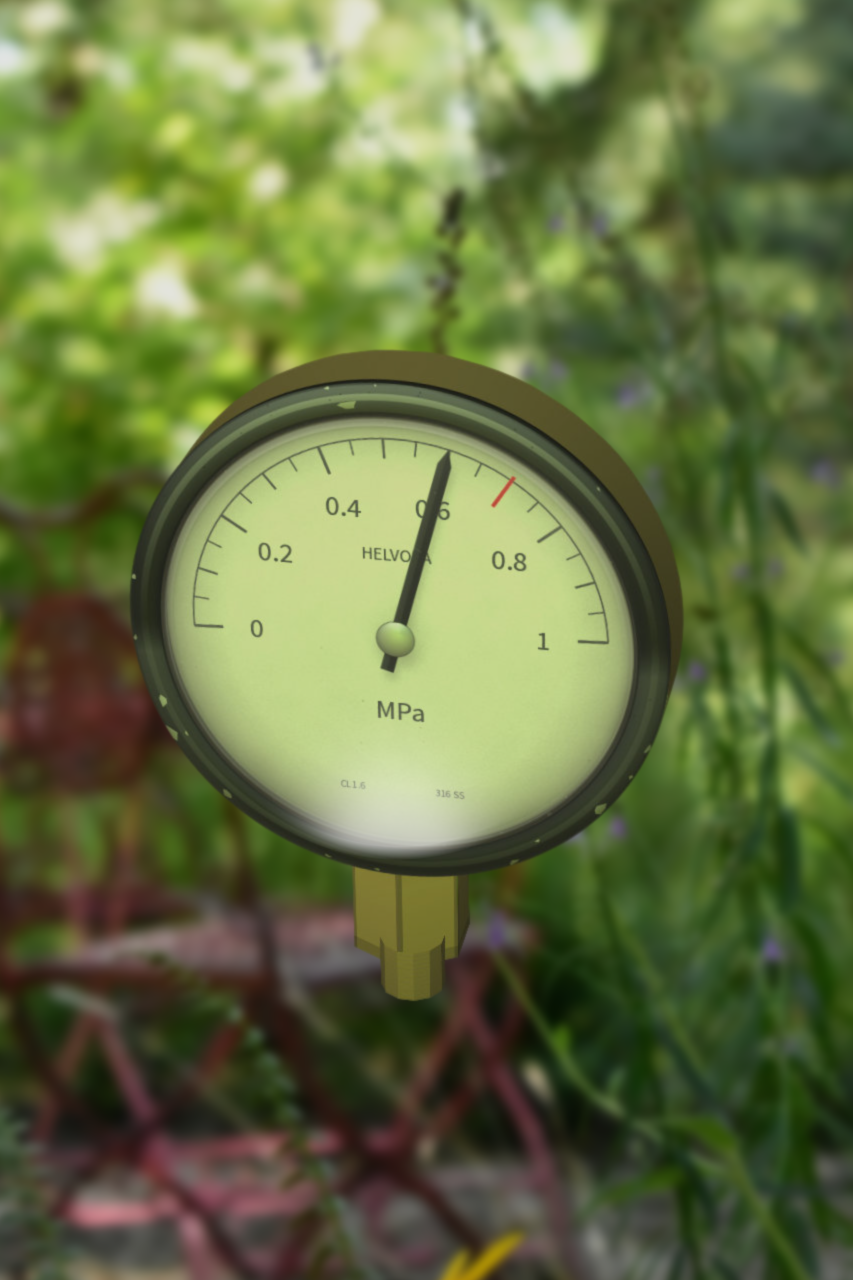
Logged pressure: 0.6 MPa
